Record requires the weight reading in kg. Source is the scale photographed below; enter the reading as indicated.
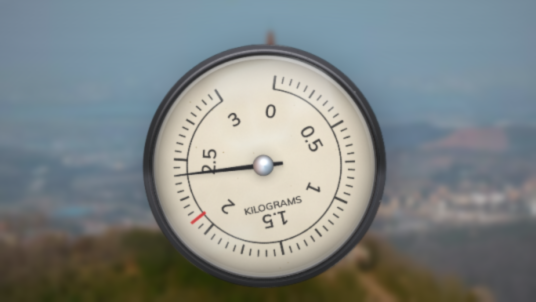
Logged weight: 2.4 kg
